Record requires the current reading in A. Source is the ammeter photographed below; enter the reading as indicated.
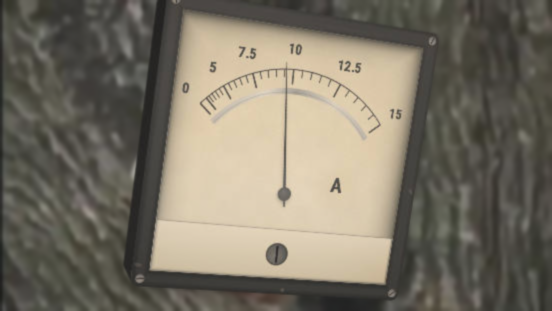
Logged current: 9.5 A
